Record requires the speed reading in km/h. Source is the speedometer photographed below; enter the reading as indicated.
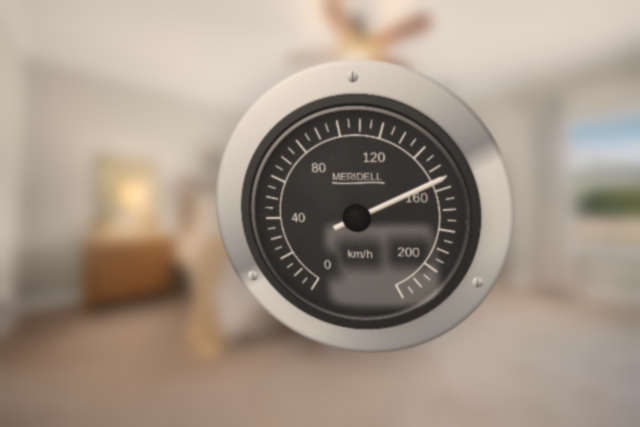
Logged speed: 155 km/h
